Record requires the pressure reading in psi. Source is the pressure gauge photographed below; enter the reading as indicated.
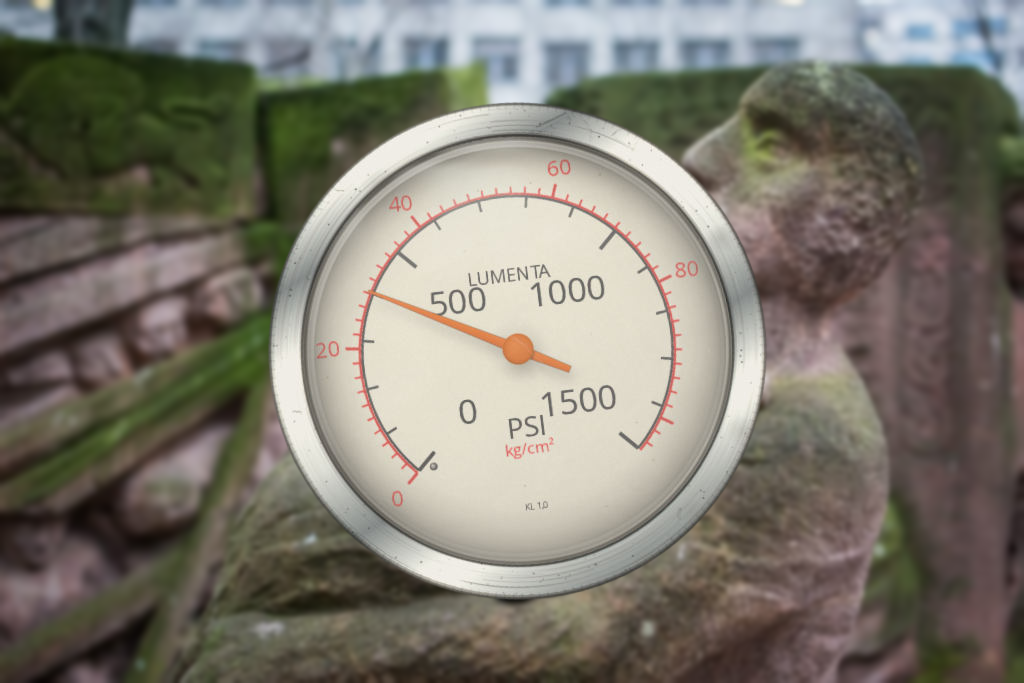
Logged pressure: 400 psi
